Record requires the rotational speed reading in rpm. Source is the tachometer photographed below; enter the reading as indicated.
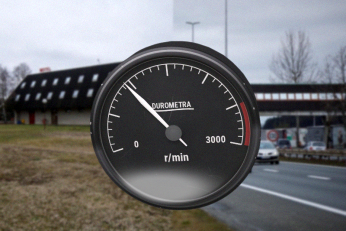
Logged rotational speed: 950 rpm
